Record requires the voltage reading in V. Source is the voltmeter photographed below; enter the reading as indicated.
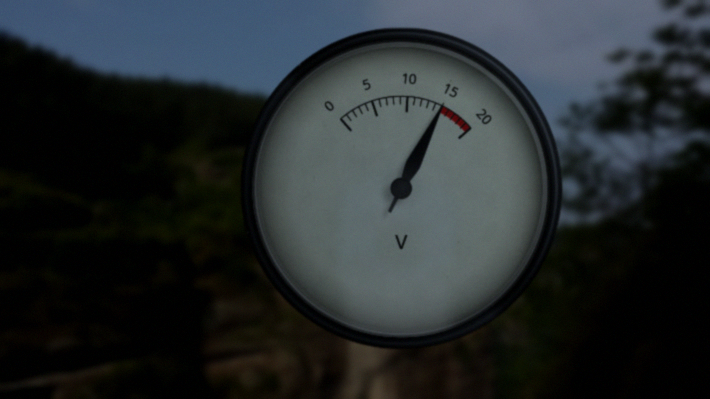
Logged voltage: 15 V
